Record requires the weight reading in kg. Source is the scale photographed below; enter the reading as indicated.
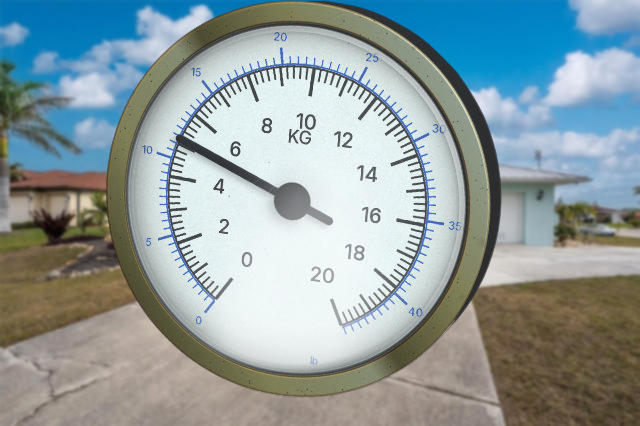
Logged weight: 5.2 kg
